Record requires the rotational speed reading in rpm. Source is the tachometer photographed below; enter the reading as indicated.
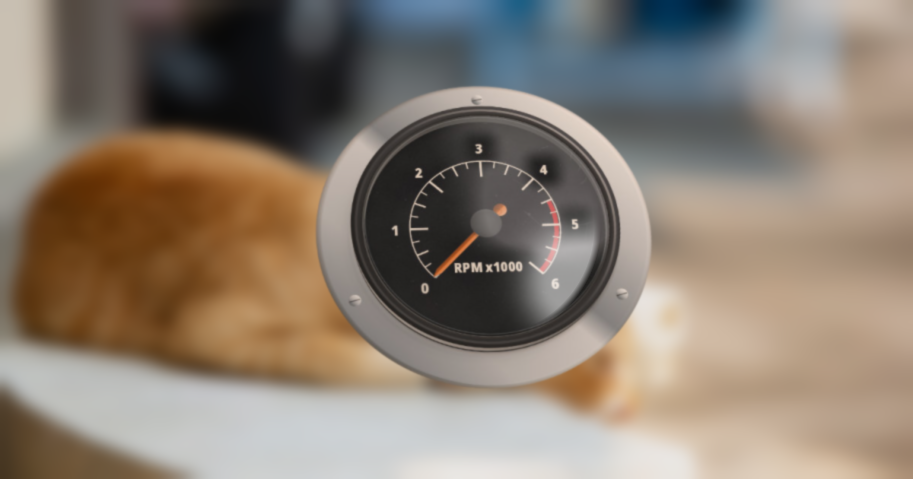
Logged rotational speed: 0 rpm
